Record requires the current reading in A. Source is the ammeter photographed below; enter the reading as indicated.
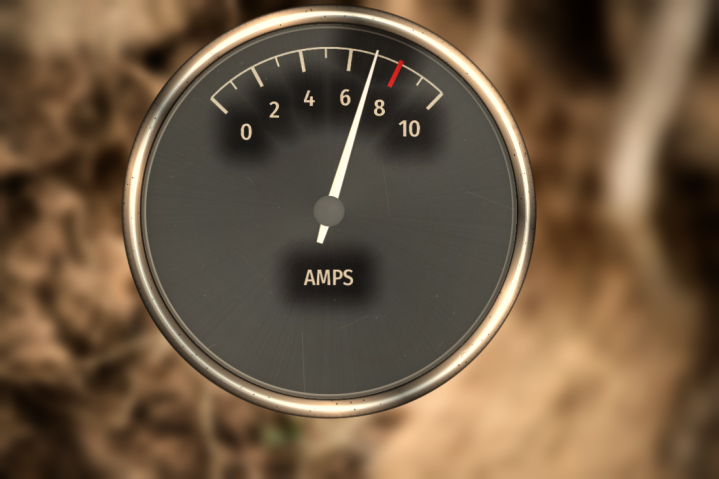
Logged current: 7 A
